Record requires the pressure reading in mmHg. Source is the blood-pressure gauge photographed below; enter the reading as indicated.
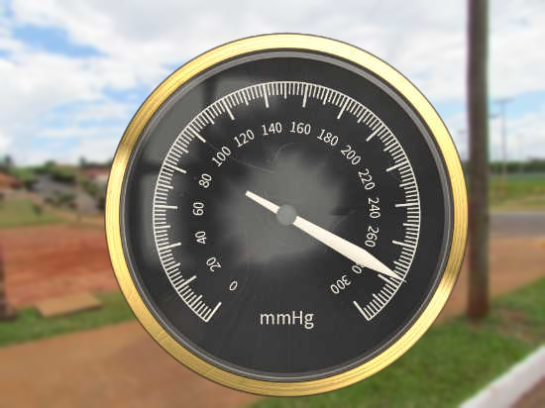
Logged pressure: 276 mmHg
